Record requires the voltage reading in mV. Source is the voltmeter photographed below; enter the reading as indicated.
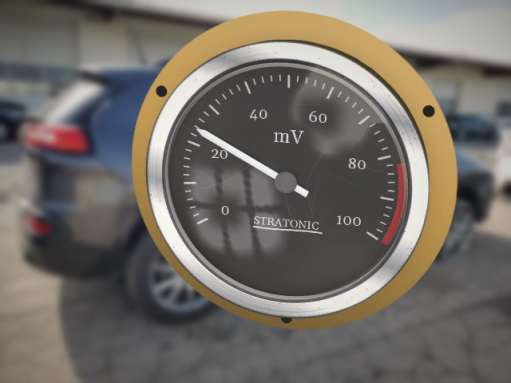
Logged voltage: 24 mV
